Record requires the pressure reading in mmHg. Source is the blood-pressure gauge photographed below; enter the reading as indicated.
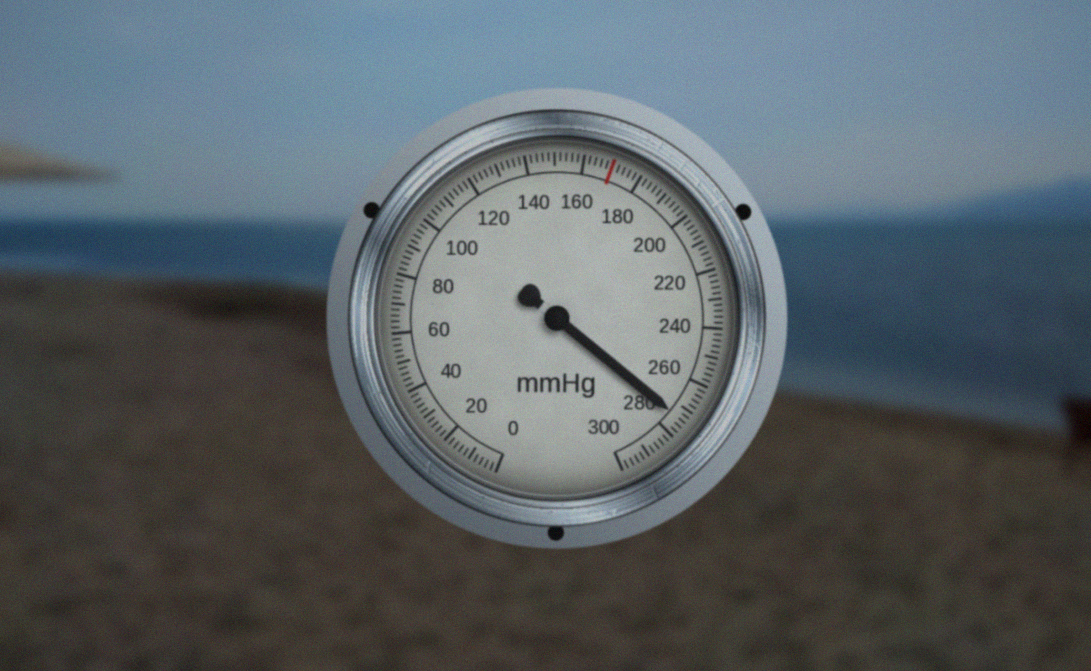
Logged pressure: 274 mmHg
